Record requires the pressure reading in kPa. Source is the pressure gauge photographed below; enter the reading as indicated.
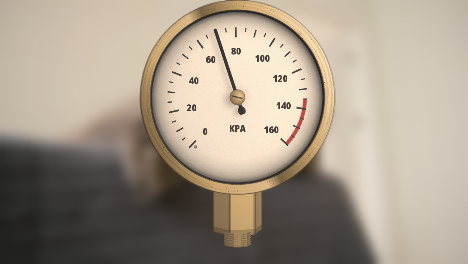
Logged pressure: 70 kPa
